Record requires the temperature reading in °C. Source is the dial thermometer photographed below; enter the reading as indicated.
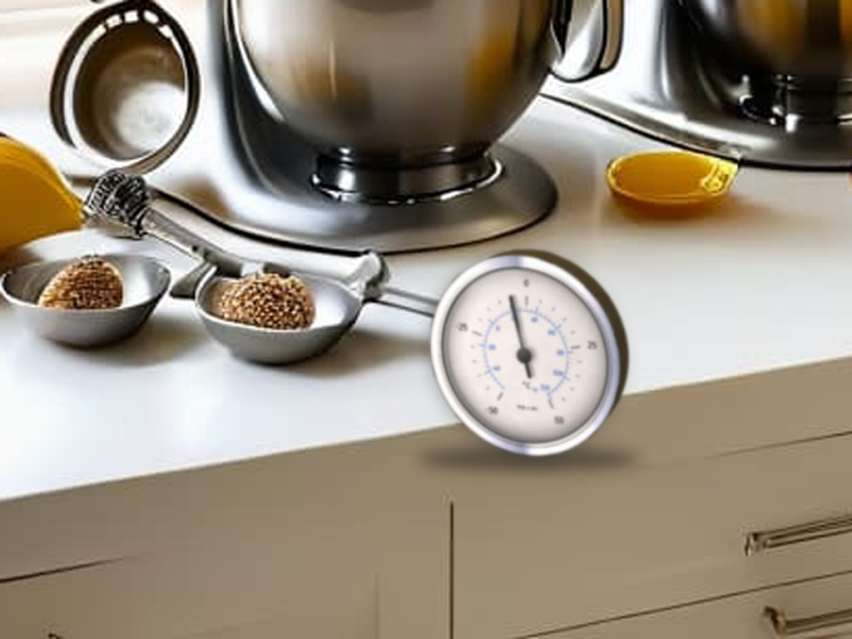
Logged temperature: -5 °C
